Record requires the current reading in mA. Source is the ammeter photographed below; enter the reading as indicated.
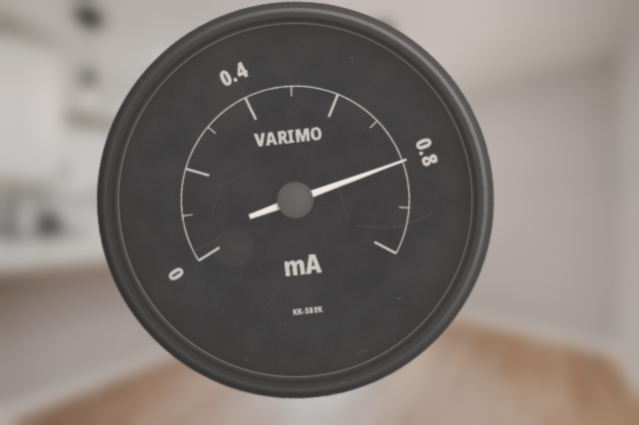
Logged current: 0.8 mA
